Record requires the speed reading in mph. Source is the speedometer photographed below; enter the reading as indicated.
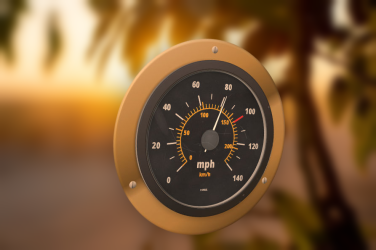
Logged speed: 80 mph
